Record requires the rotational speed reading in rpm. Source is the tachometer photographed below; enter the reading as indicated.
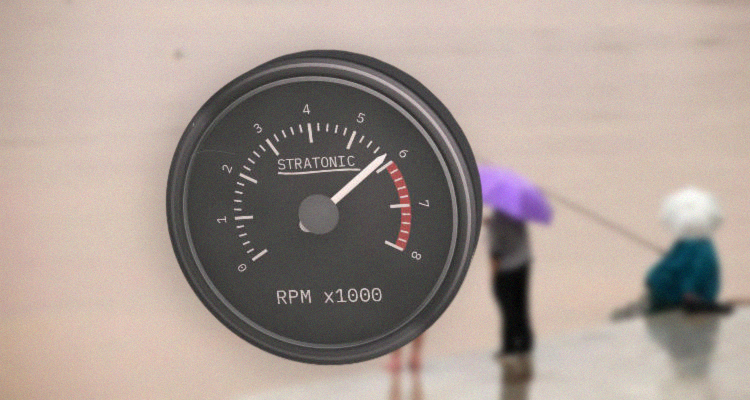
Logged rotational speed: 5800 rpm
